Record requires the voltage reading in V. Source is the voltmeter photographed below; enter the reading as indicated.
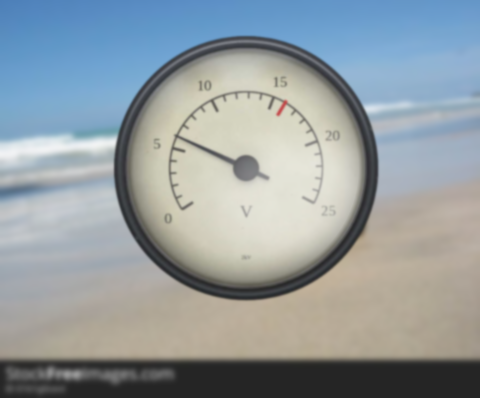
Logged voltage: 6 V
